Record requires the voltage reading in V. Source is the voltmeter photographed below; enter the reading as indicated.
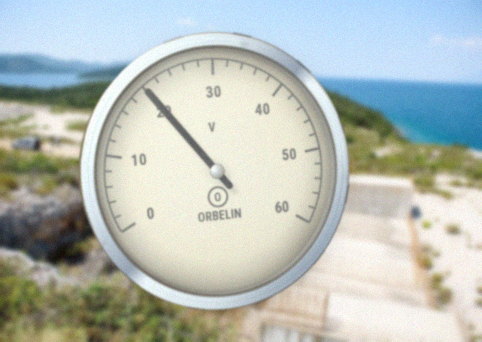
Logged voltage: 20 V
